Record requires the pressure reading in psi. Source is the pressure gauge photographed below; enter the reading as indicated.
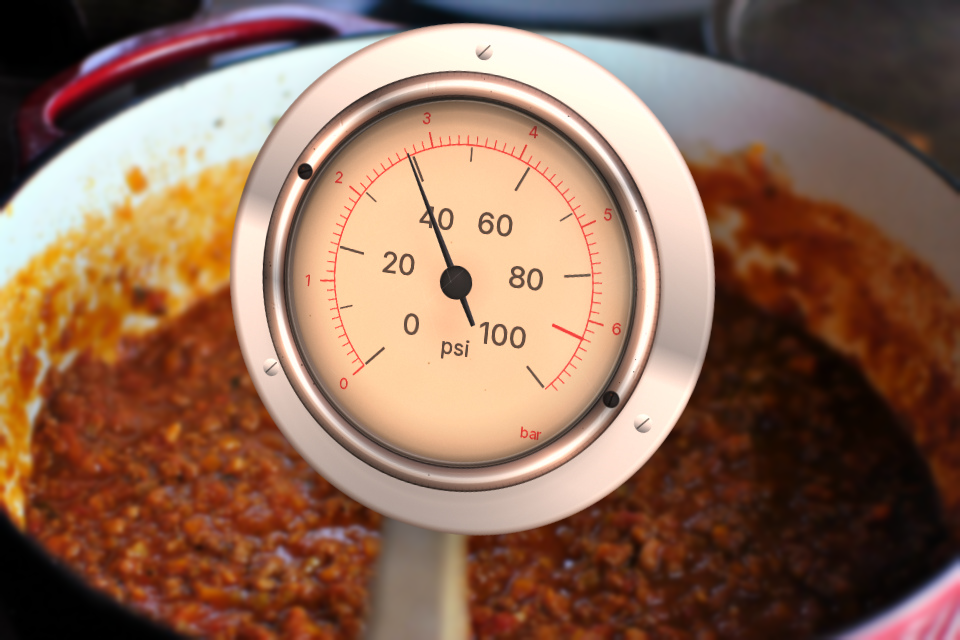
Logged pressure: 40 psi
